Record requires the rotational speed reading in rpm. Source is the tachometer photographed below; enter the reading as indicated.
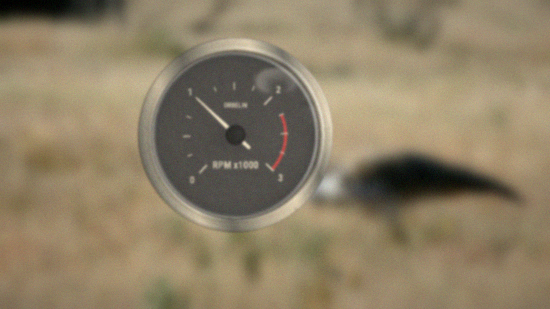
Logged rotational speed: 1000 rpm
